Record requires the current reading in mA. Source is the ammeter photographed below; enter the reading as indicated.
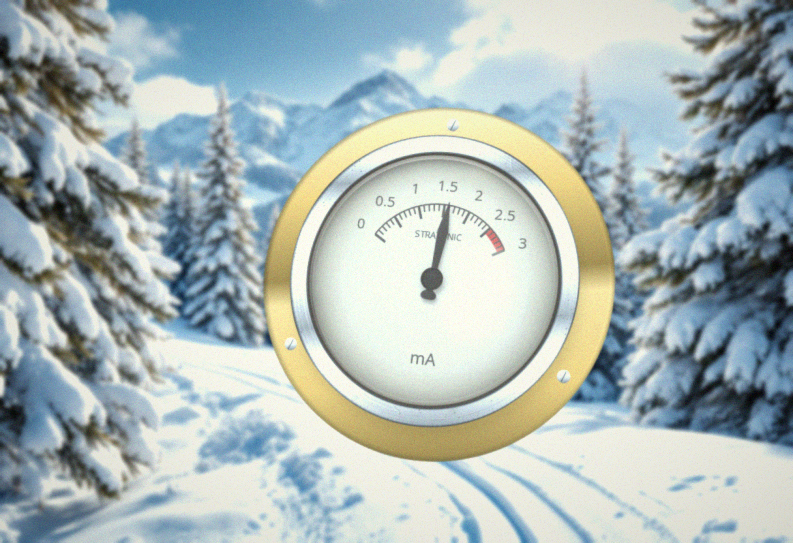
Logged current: 1.6 mA
